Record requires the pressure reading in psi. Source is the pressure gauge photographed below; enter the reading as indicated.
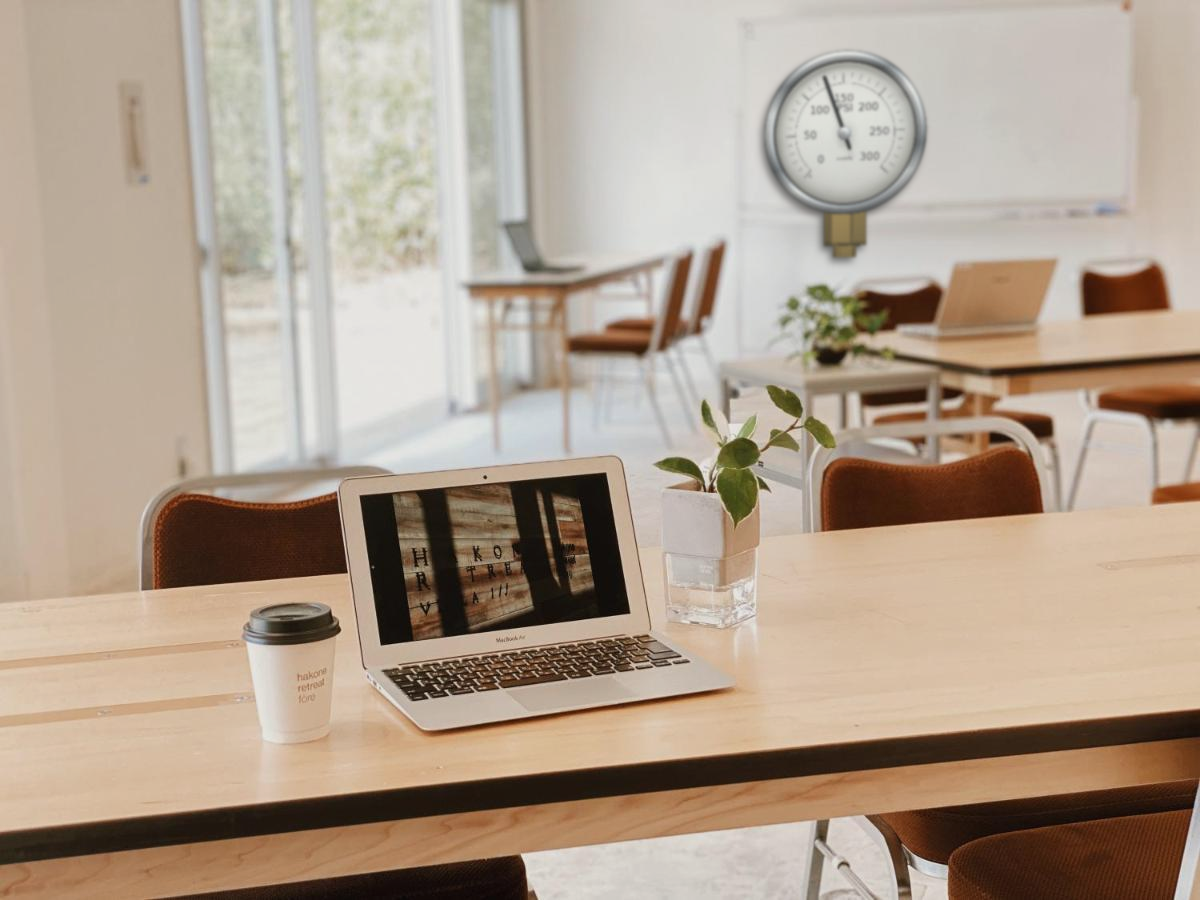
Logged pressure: 130 psi
